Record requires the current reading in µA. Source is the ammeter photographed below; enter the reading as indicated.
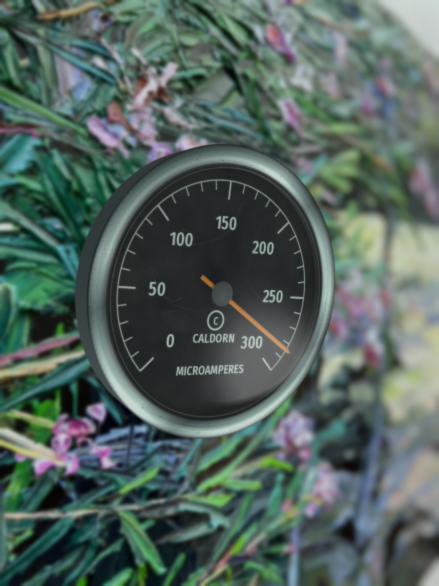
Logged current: 285 µA
